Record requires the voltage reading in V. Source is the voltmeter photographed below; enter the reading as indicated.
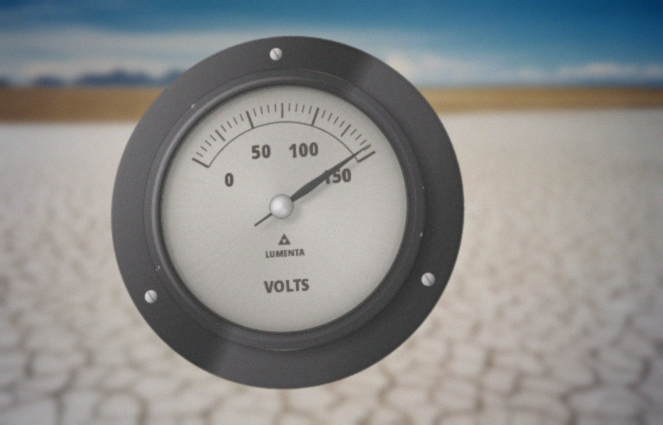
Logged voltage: 145 V
